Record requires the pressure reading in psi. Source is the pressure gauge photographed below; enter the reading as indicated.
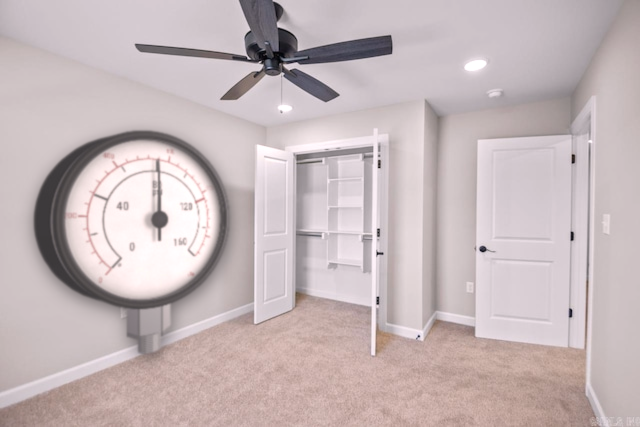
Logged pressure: 80 psi
